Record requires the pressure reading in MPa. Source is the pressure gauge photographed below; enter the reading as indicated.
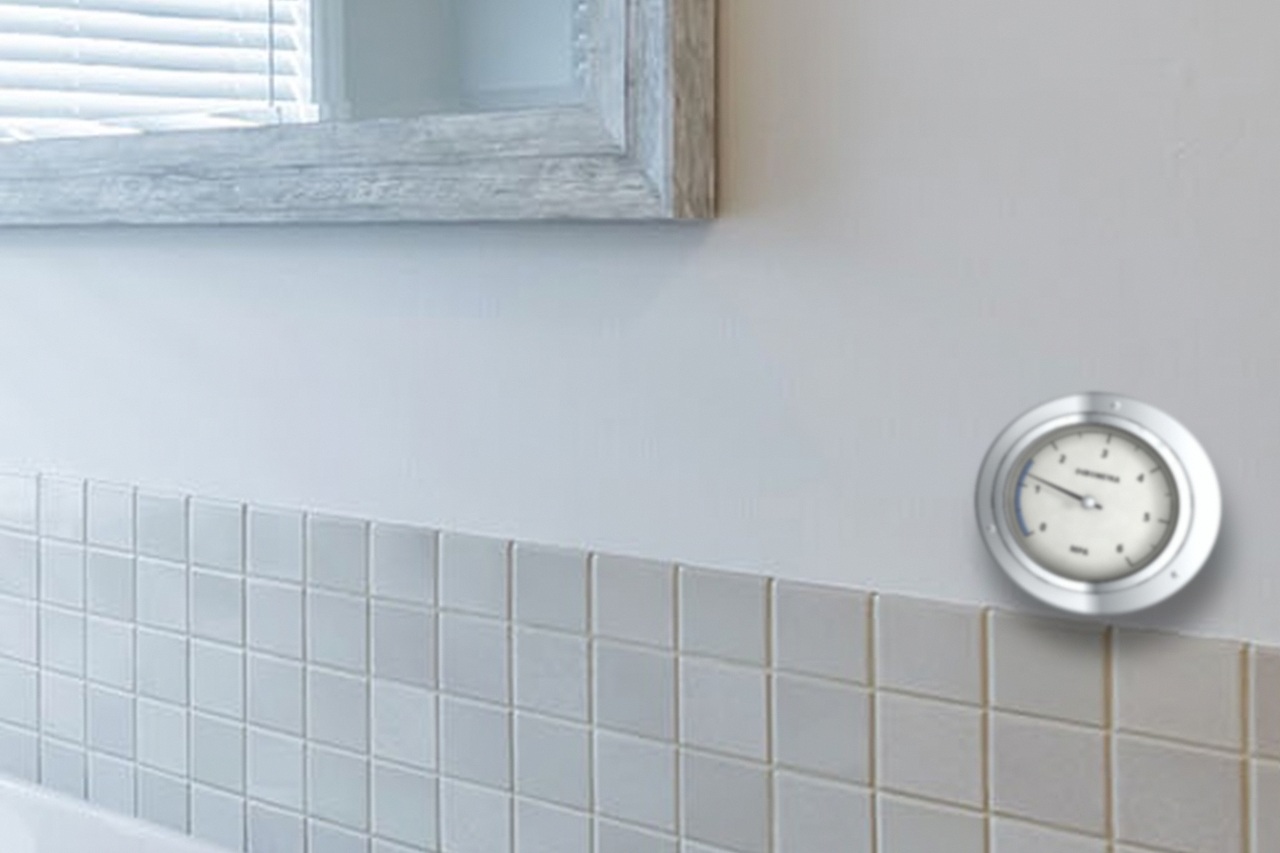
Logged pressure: 1.25 MPa
